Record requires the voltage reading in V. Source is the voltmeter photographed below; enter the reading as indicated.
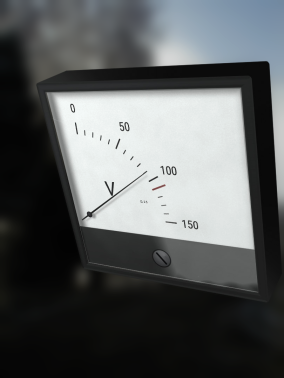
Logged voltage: 90 V
